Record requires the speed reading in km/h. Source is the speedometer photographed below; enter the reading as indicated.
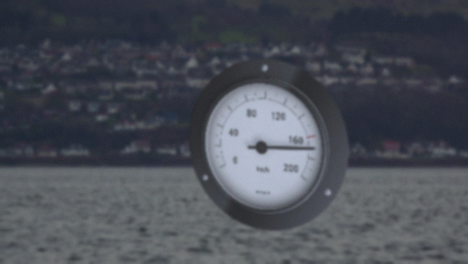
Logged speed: 170 km/h
